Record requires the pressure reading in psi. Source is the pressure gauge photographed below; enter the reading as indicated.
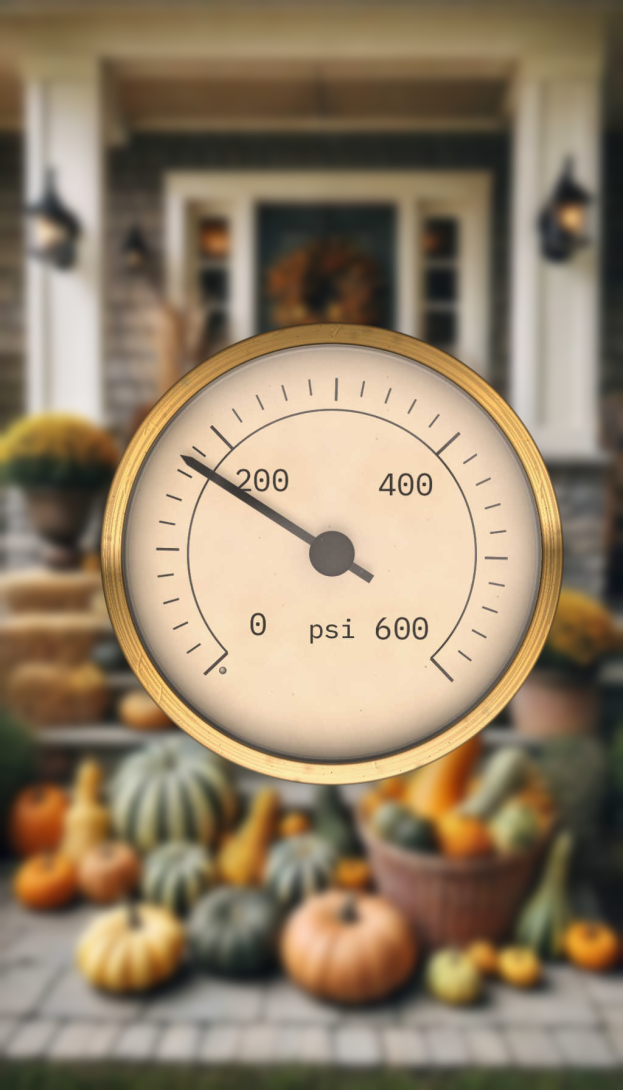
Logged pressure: 170 psi
